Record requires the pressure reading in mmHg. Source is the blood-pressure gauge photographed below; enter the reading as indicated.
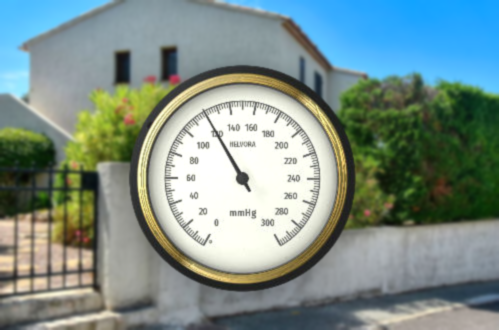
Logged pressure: 120 mmHg
